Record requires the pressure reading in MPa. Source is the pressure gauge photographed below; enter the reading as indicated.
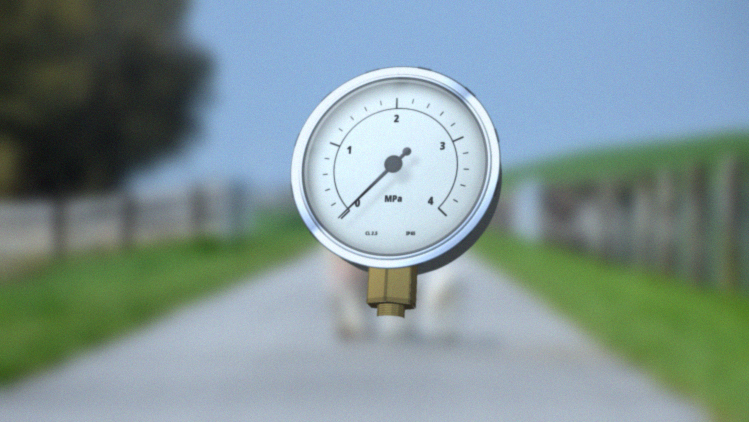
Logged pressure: 0 MPa
